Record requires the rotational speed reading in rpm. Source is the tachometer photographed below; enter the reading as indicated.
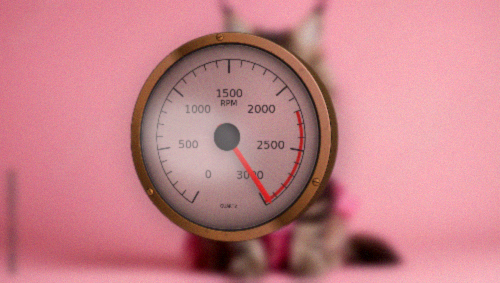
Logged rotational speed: 2950 rpm
